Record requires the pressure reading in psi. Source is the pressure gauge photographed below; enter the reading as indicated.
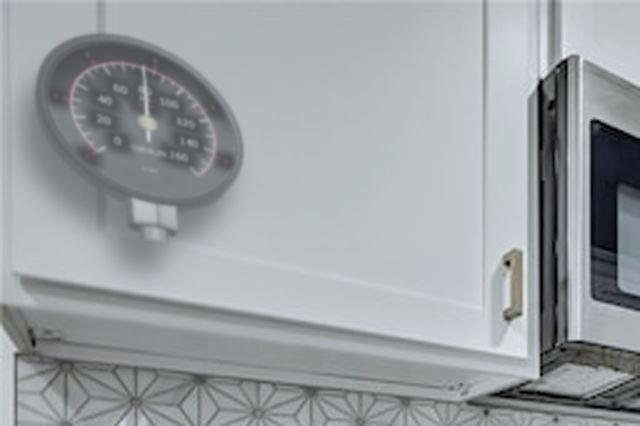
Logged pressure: 80 psi
